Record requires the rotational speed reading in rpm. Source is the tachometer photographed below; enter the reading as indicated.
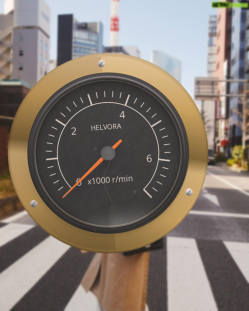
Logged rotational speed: 0 rpm
